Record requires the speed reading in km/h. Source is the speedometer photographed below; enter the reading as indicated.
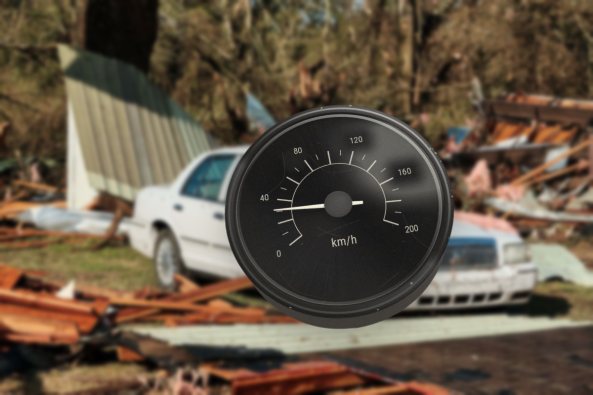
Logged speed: 30 km/h
